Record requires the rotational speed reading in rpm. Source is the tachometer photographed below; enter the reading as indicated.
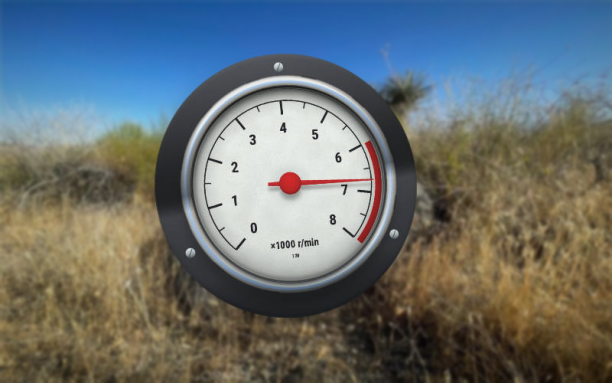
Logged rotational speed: 6750 rpm
